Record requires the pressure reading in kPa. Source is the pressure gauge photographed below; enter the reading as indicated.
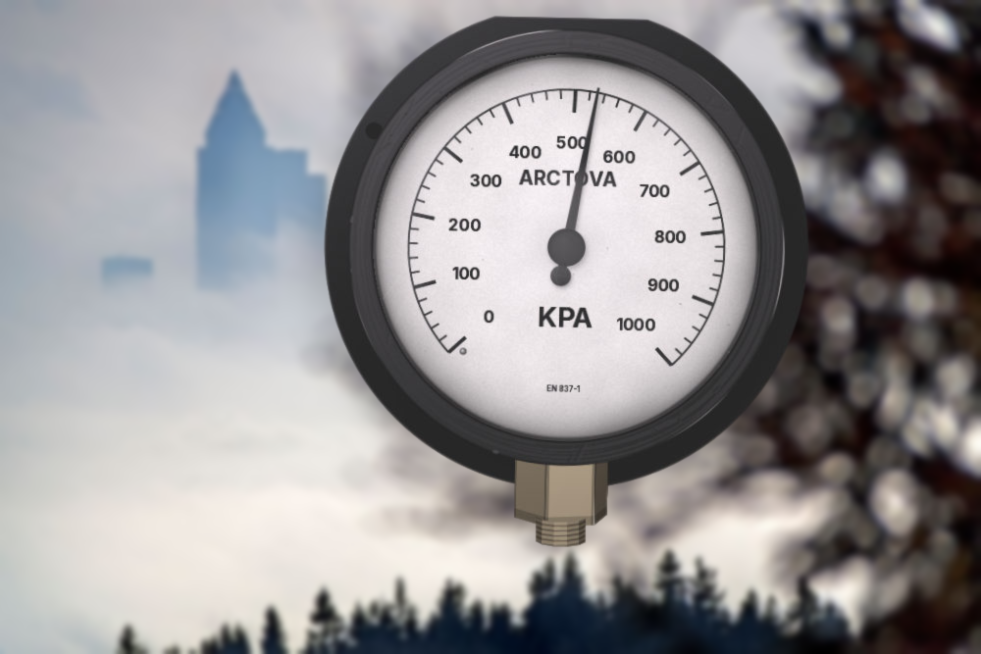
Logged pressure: 530 kPa
